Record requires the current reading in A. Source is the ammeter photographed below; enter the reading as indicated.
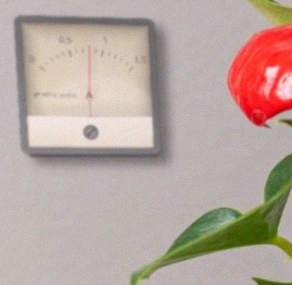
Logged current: 0.8 A
